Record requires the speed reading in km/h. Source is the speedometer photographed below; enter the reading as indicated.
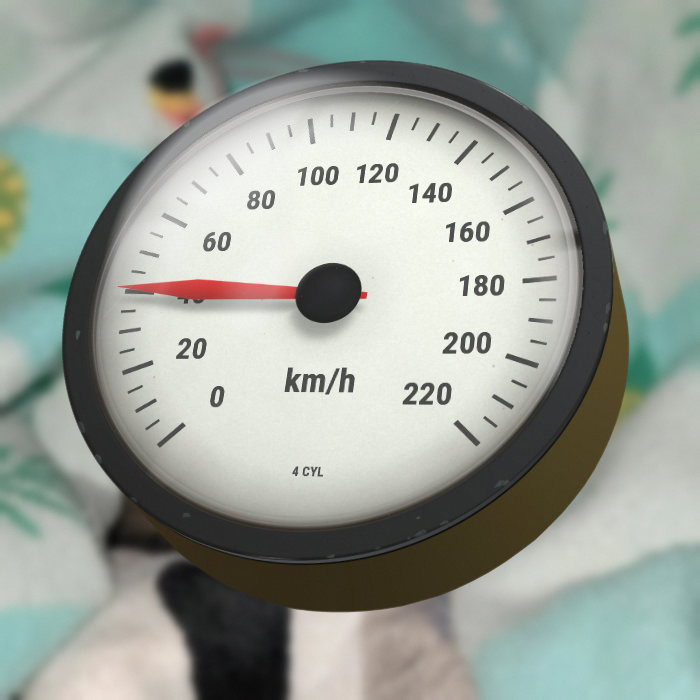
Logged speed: 40 km/h
